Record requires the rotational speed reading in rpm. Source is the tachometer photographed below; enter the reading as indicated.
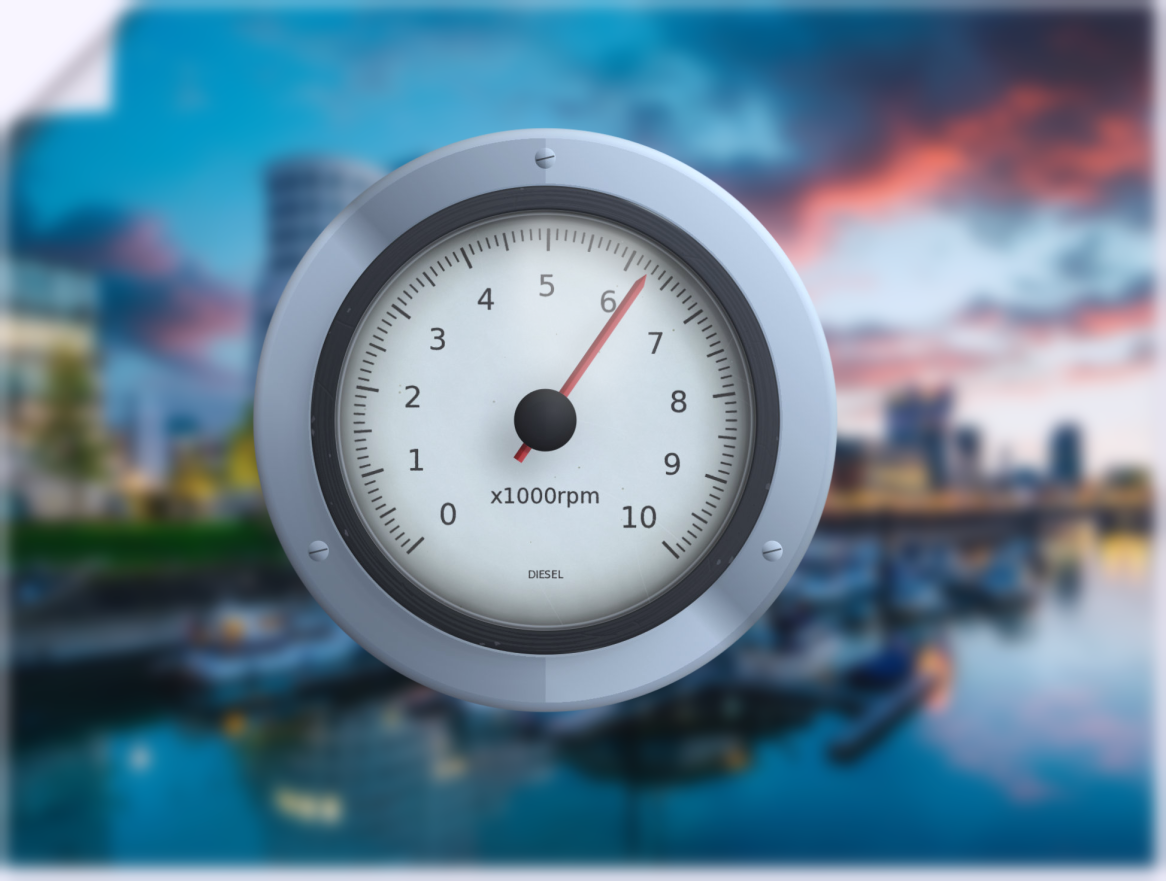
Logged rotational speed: 6250 rpm
